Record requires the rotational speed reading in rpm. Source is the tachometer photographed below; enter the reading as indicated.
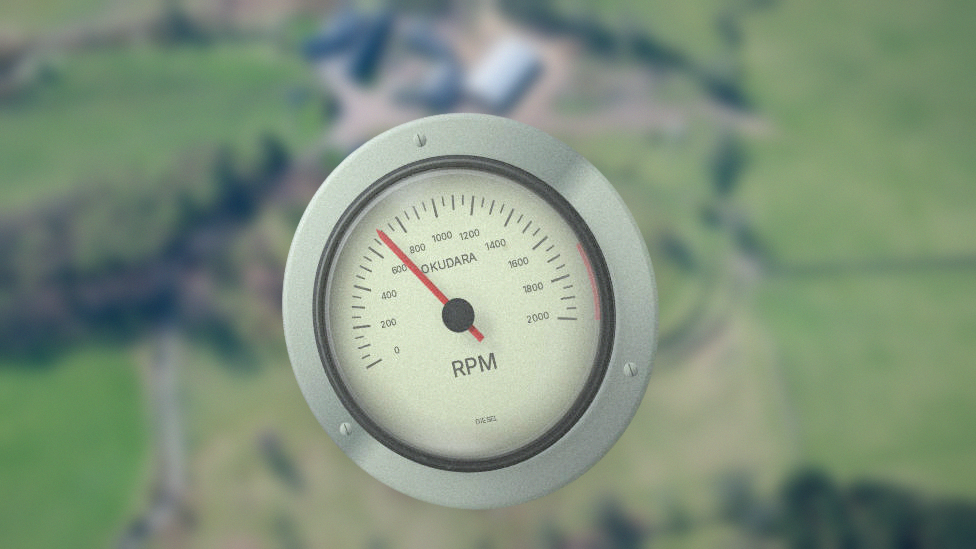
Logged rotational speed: 700 rpm
